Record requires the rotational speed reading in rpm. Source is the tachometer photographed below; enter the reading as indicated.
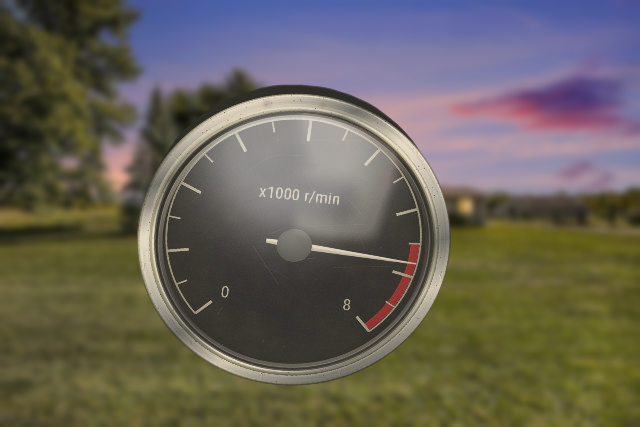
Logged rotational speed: 6750 rpm
